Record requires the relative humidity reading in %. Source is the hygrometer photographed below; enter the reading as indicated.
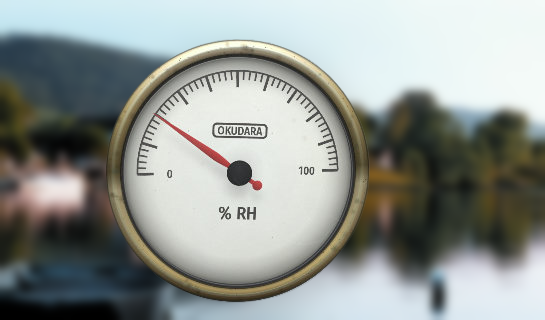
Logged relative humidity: 20 %
